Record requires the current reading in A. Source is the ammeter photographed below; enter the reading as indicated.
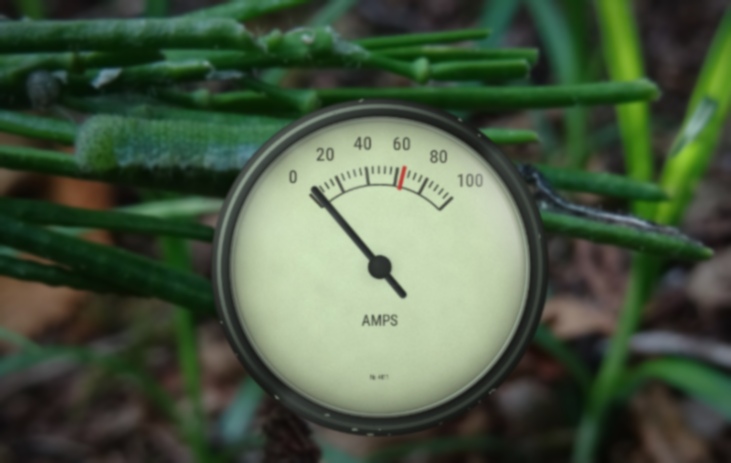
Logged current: 4 A
